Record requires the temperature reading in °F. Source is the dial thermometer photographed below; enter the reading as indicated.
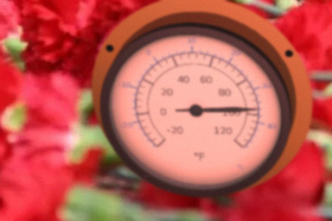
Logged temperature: 96 °F
